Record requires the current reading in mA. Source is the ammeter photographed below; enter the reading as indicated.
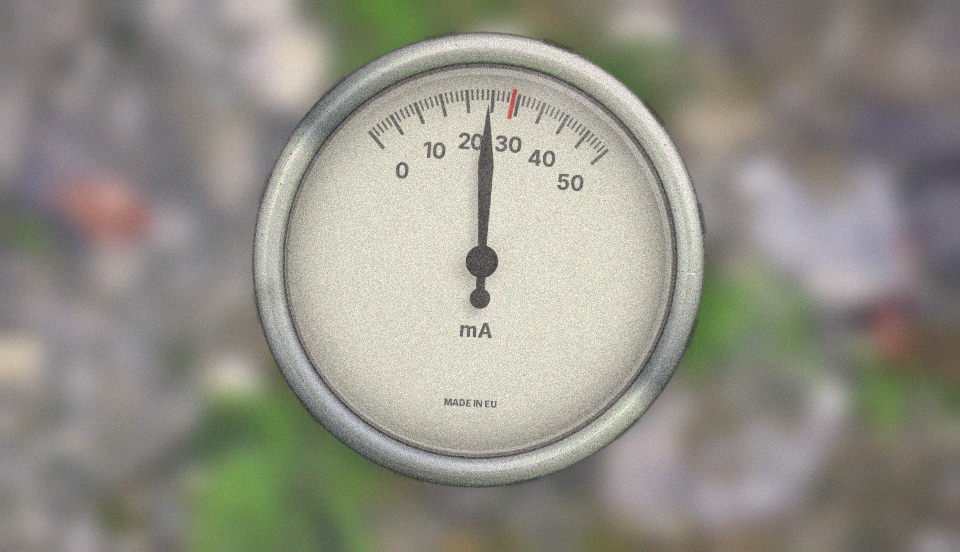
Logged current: 24 mA
